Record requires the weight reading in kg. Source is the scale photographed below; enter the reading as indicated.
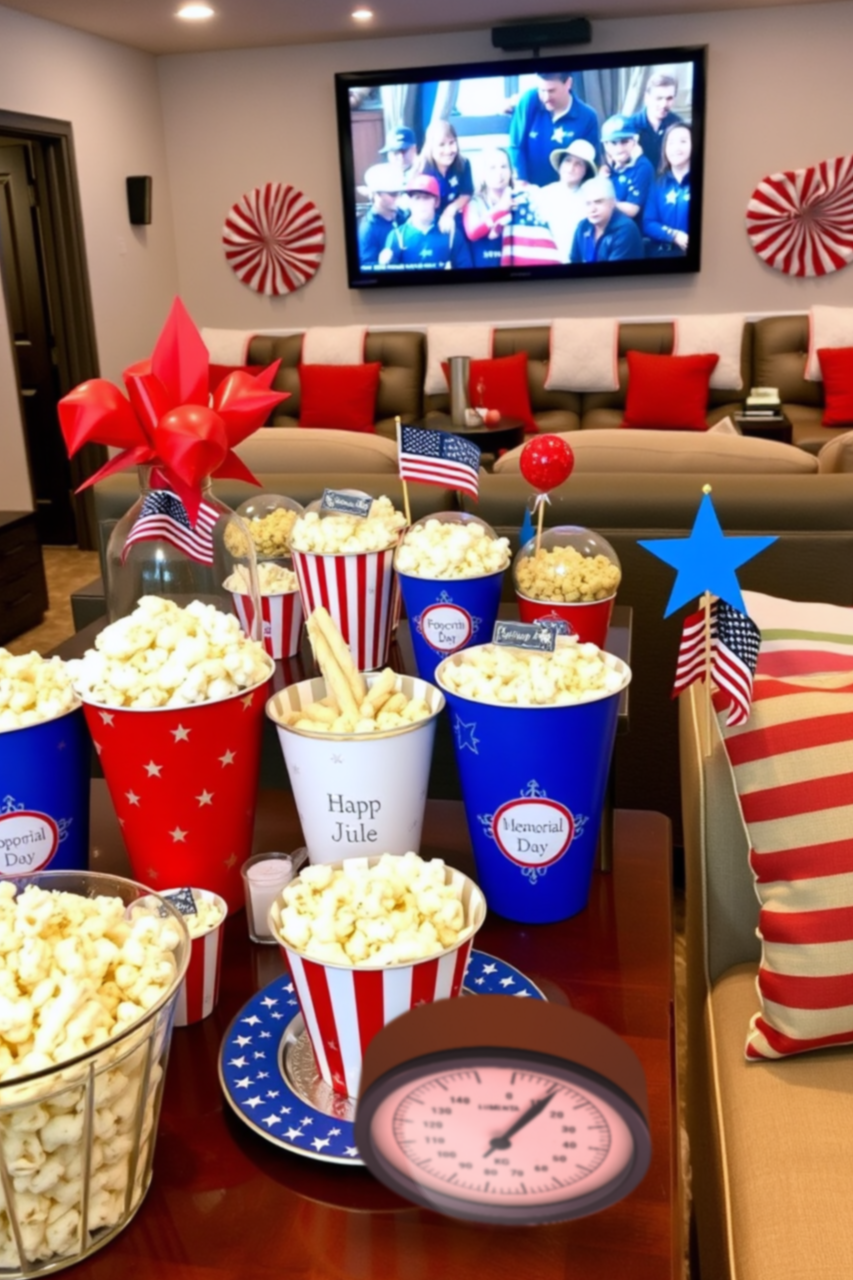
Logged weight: 10 kg
